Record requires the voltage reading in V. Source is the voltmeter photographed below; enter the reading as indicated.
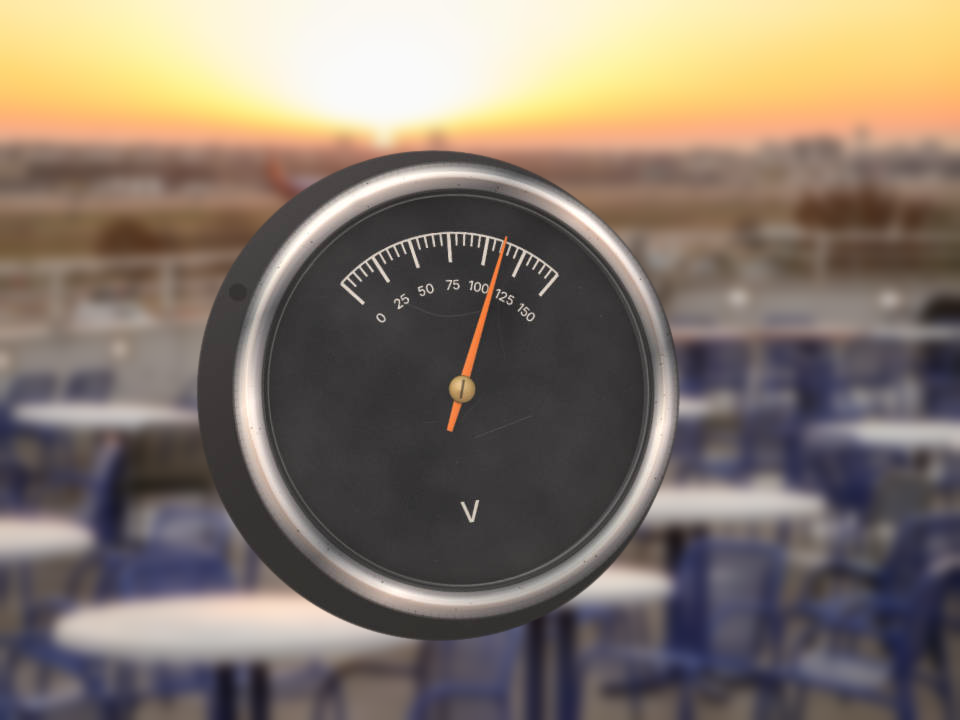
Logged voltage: 110 V
